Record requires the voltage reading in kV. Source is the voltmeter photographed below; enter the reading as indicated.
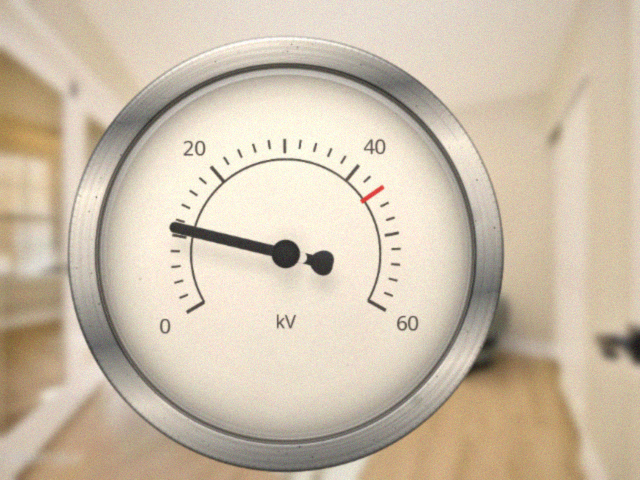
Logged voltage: 11 kV
